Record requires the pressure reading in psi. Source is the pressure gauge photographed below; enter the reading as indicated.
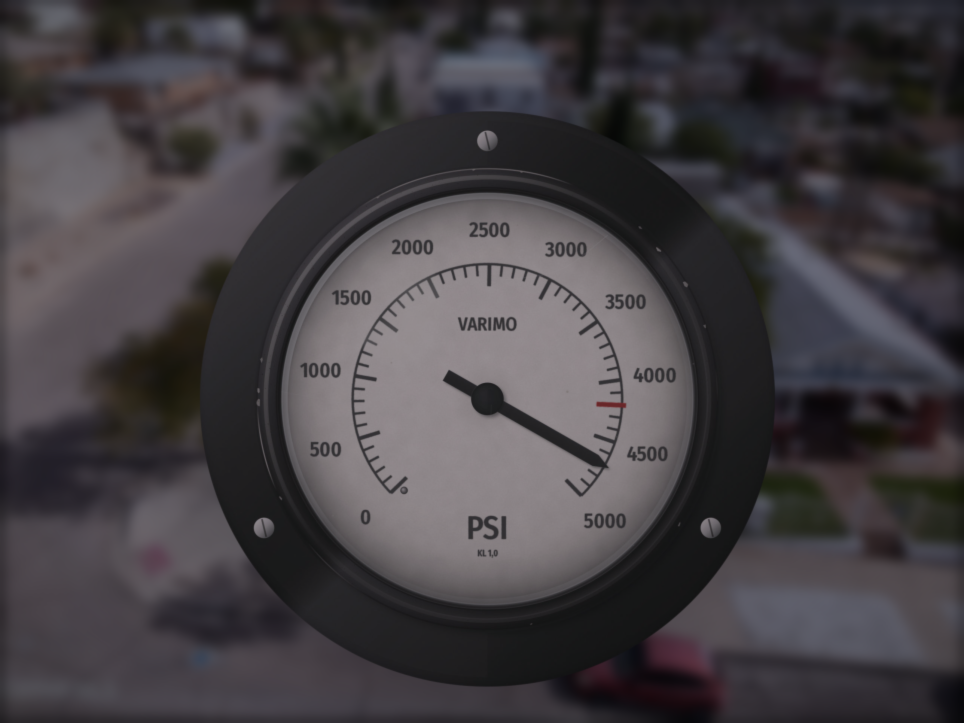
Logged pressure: 4700 psi
